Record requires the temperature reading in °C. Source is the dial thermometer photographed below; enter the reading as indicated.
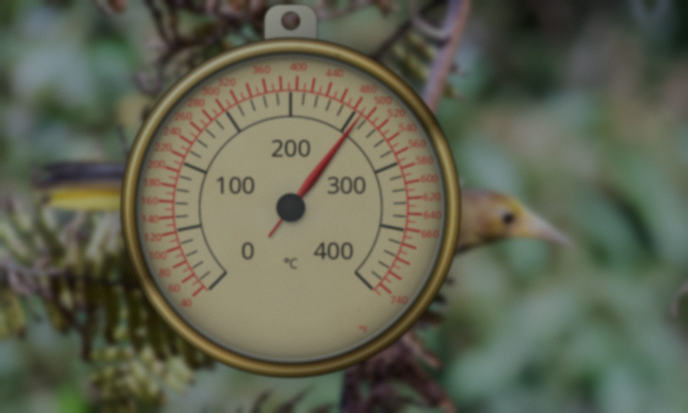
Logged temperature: 255 °C
